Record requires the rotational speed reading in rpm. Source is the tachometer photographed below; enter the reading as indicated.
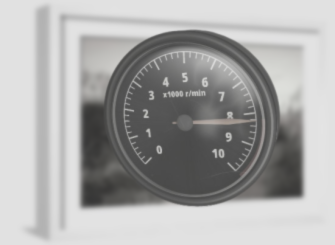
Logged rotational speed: 8200 rpm
